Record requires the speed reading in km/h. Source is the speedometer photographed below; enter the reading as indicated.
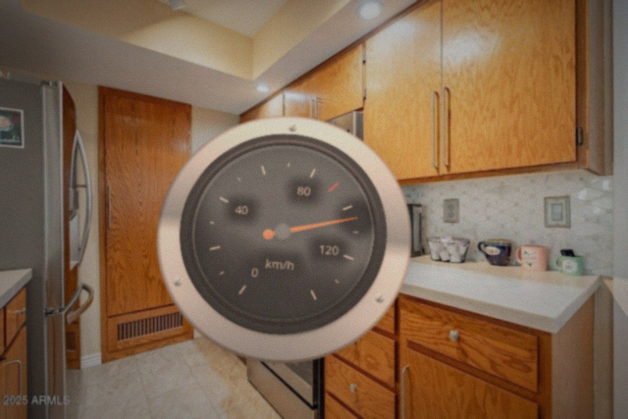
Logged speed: 105 km/h
